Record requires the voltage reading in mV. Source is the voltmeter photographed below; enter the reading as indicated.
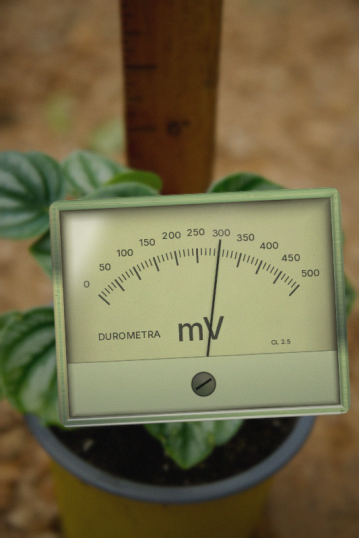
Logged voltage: 300 mV
